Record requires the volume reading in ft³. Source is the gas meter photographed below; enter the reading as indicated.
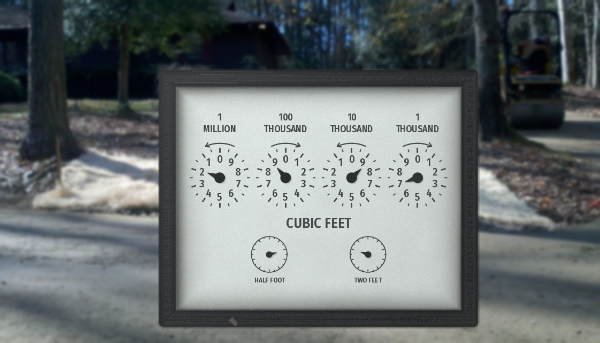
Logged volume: 188700 ft³
